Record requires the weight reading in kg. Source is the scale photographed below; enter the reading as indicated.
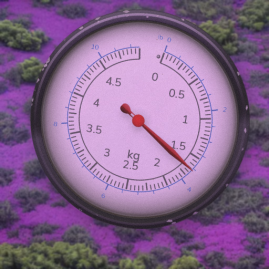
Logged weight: 1.65 kg
